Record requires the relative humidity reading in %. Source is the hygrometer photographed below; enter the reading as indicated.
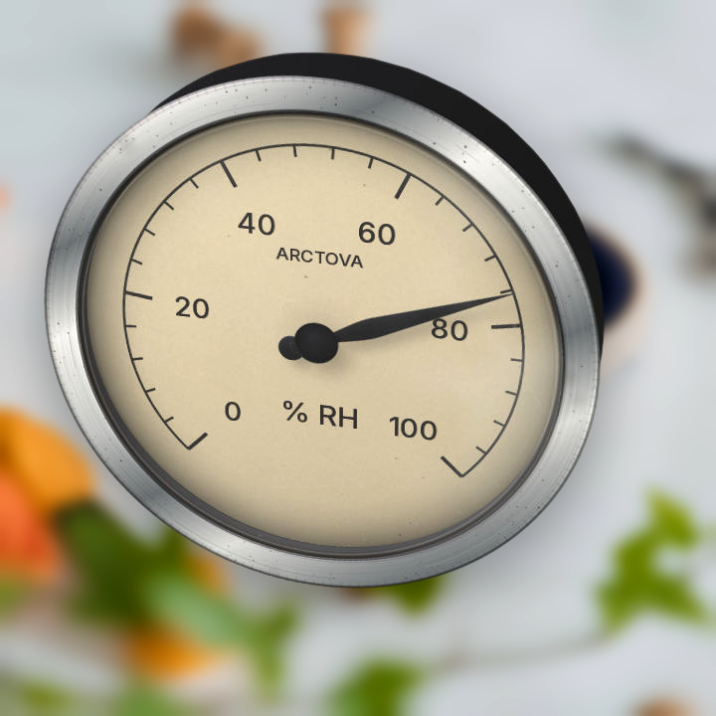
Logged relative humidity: 76 %
